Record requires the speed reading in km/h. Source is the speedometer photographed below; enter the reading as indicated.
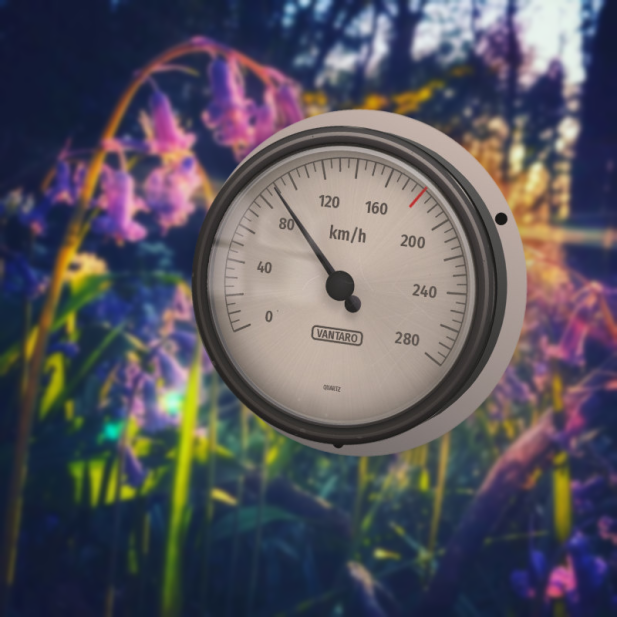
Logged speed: 90 km/h
